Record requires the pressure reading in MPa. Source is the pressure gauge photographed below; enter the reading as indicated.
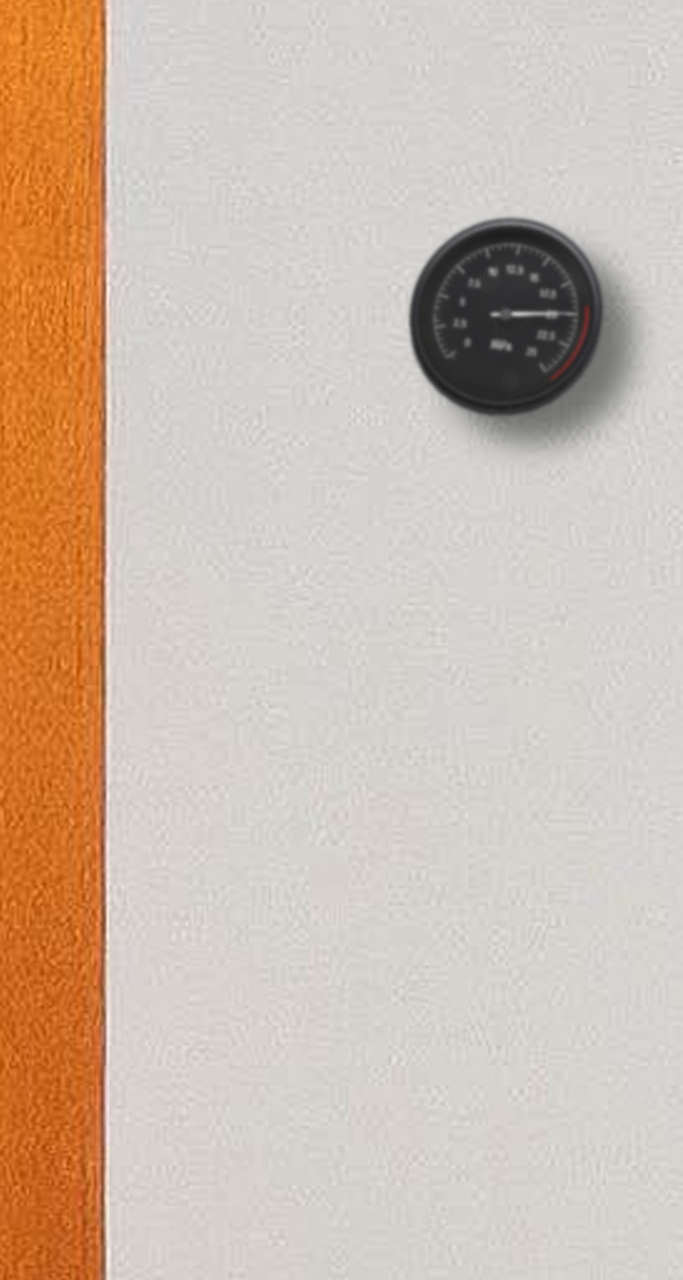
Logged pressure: 20 MPa
